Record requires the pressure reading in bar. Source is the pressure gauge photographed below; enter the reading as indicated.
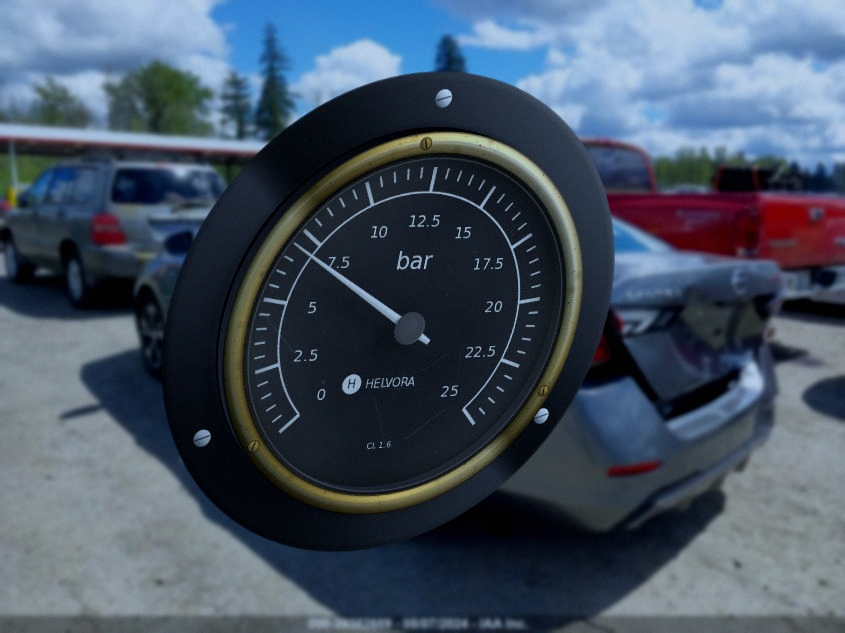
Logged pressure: 7 bar
